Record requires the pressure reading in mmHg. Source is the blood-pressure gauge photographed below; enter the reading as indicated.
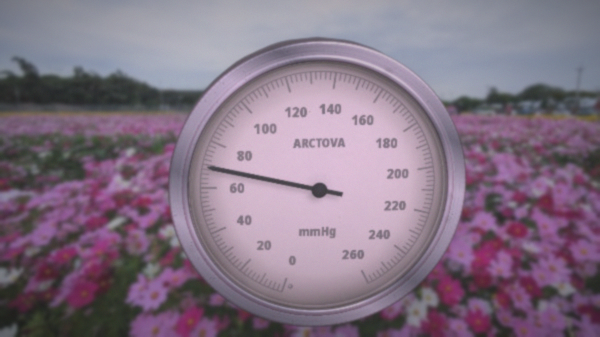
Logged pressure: 70 mmHg
